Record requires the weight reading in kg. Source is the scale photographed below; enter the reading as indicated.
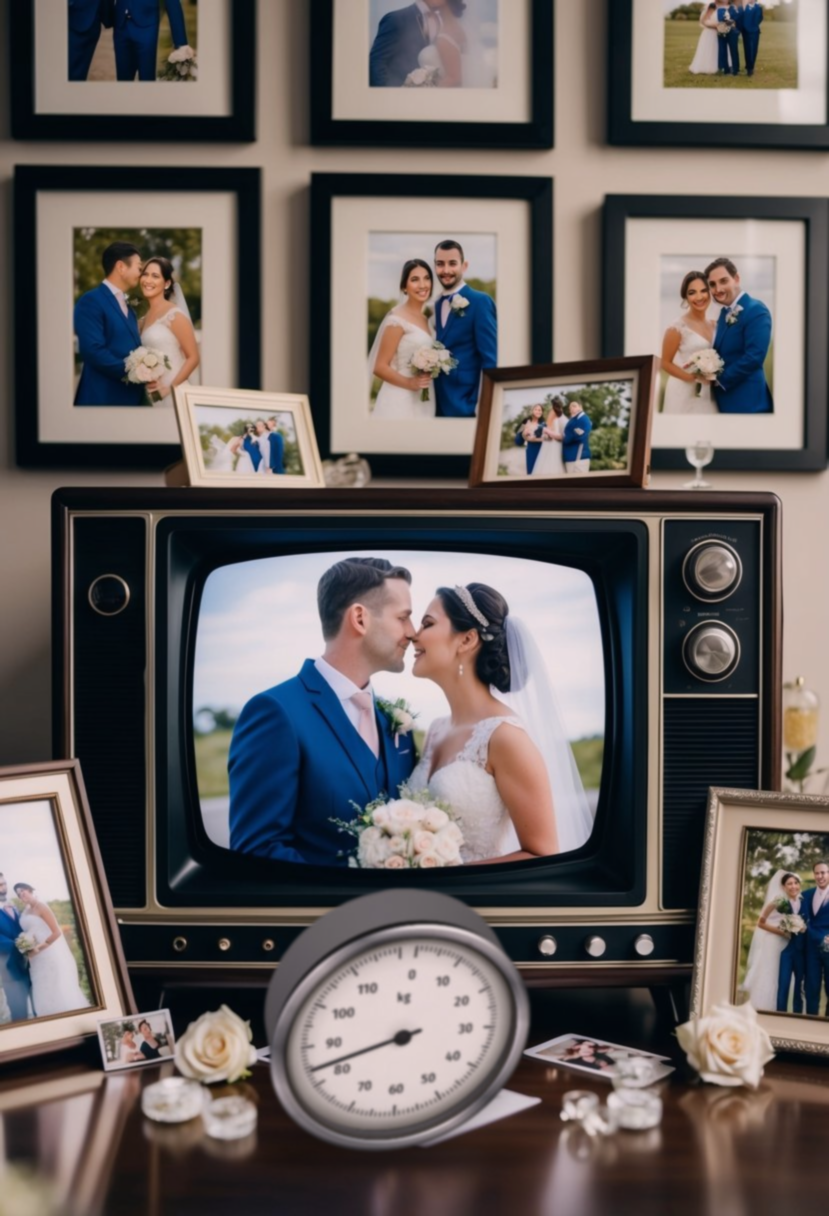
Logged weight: 85 kg
